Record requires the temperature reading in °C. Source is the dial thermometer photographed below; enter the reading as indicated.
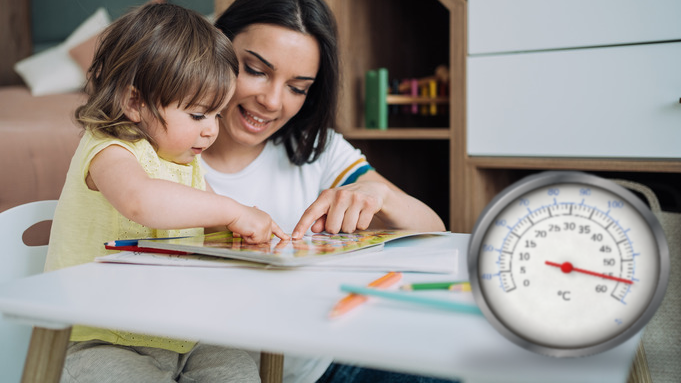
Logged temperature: 55 °C
